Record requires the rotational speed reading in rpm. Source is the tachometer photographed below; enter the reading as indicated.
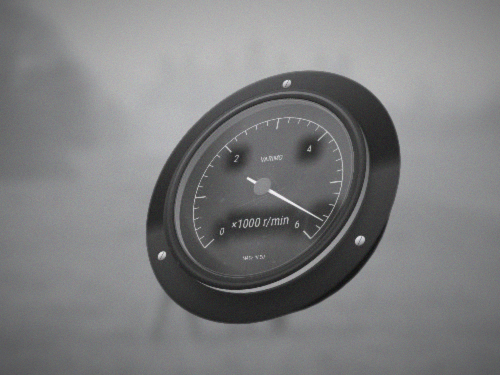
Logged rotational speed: 5700 rpm
